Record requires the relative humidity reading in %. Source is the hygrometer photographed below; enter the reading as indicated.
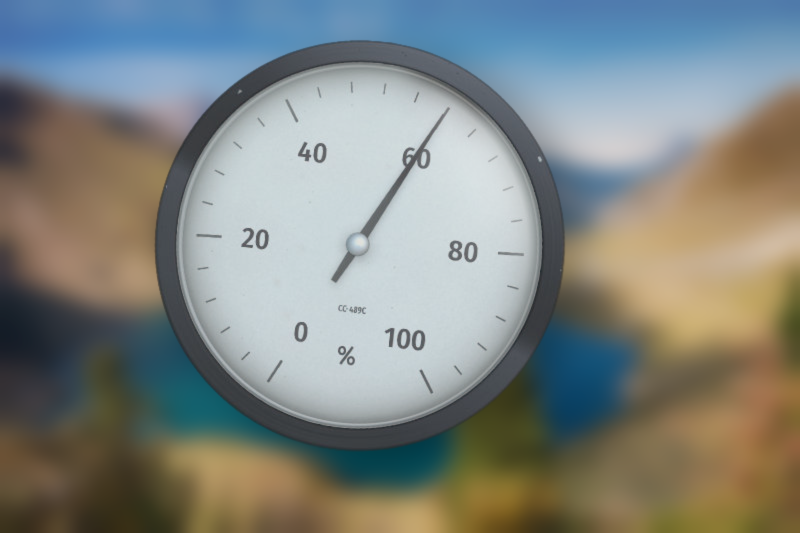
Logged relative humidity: 60 %
